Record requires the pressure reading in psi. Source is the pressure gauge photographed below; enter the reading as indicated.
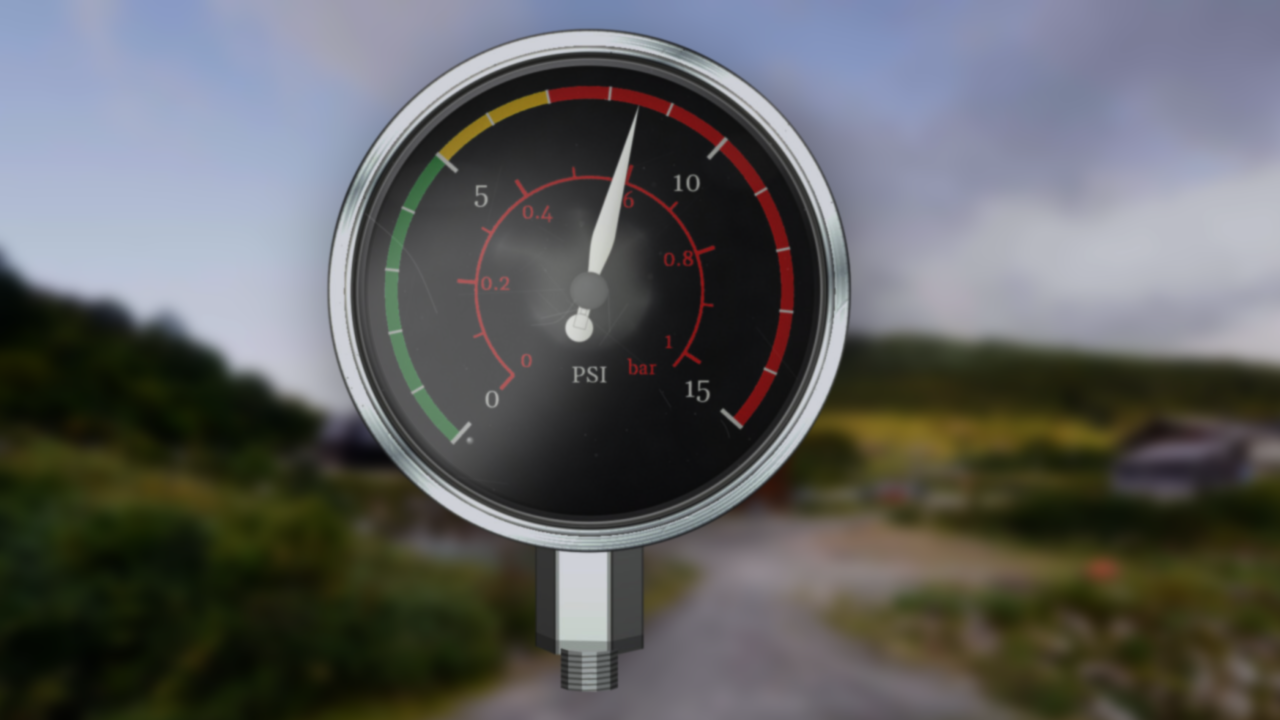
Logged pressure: 8.5 psi
